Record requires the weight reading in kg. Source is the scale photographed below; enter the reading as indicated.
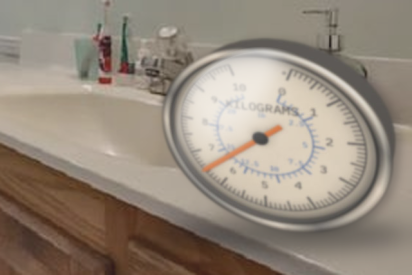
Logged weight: 6.5 kg
